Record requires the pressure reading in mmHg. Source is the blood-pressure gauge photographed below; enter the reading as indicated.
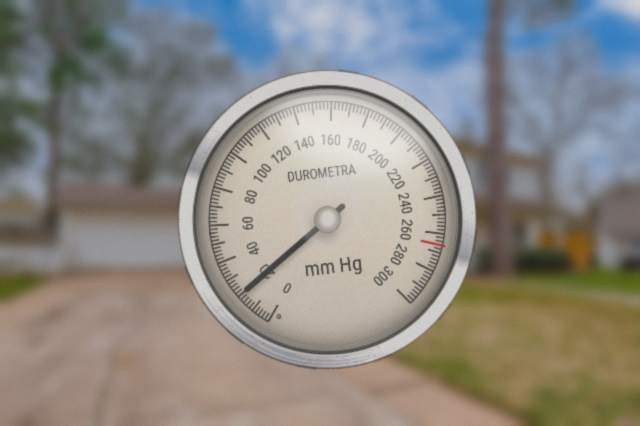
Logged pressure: 20 mmHg
